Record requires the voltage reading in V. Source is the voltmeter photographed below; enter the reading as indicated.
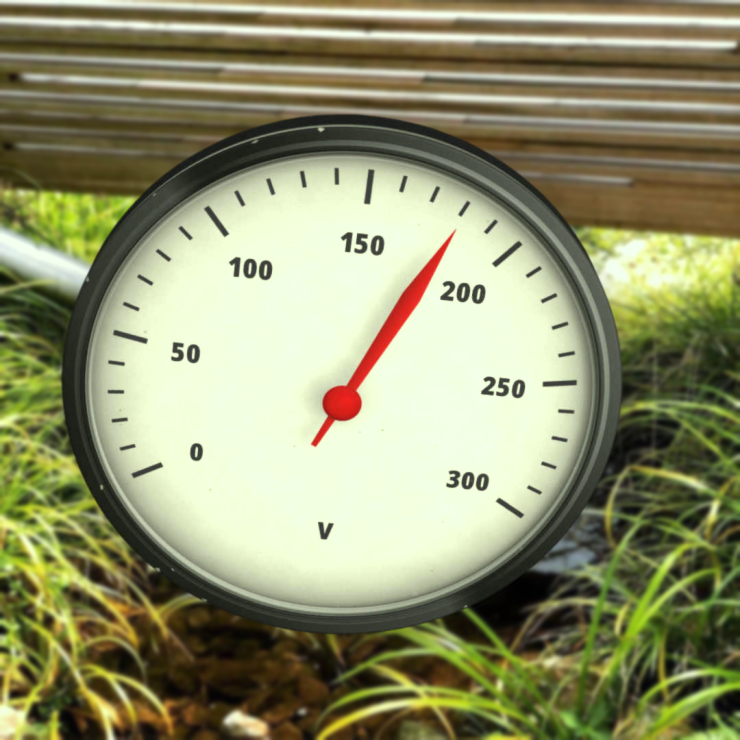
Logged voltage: 180 V
